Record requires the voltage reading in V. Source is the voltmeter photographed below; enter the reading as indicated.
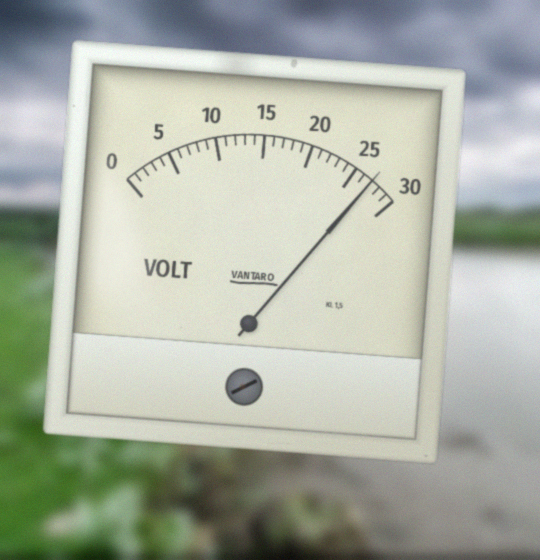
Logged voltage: 27 V
